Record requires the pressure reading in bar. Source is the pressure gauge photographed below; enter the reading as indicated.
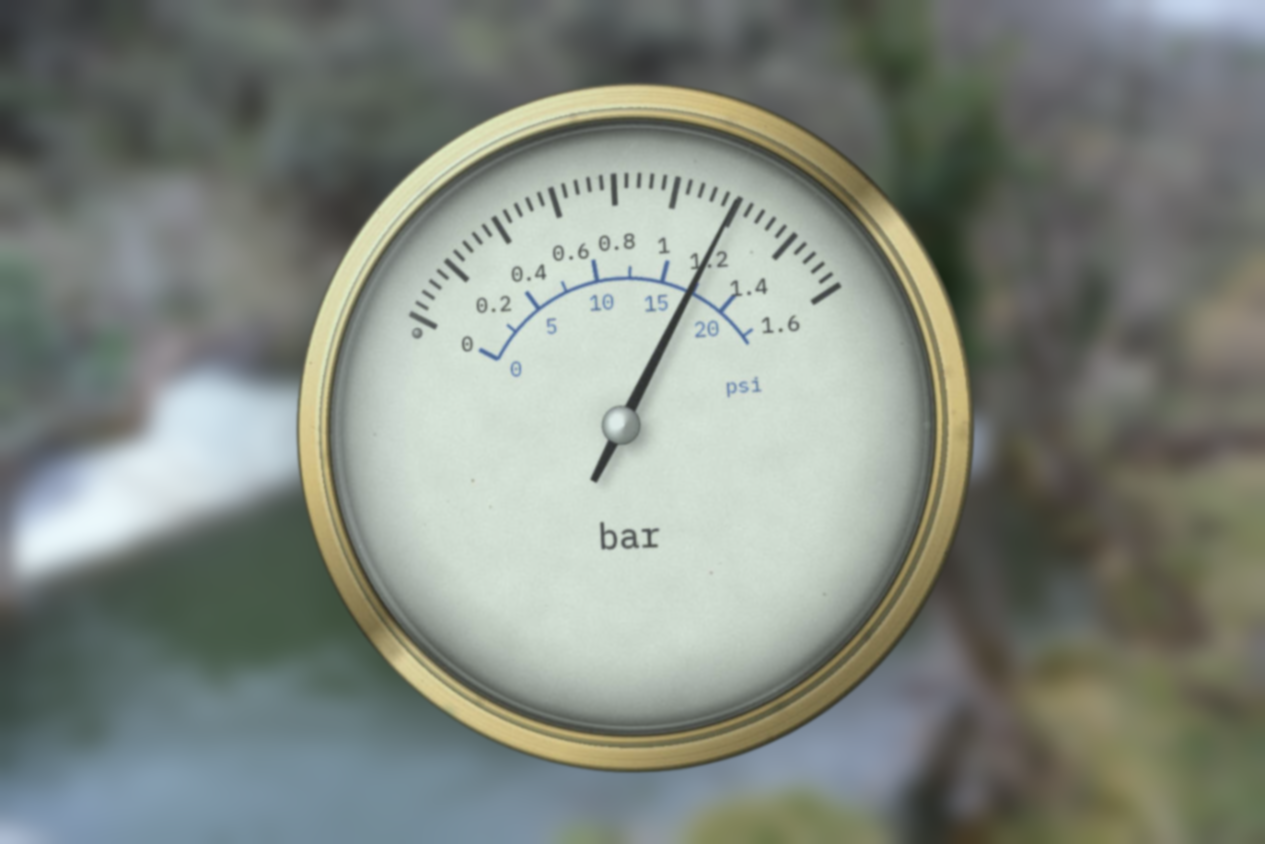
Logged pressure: 1.2 bar
